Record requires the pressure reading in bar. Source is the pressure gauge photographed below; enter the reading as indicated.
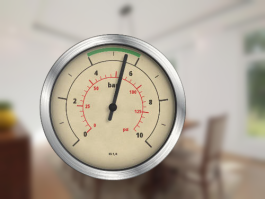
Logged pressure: 5.5 bar
